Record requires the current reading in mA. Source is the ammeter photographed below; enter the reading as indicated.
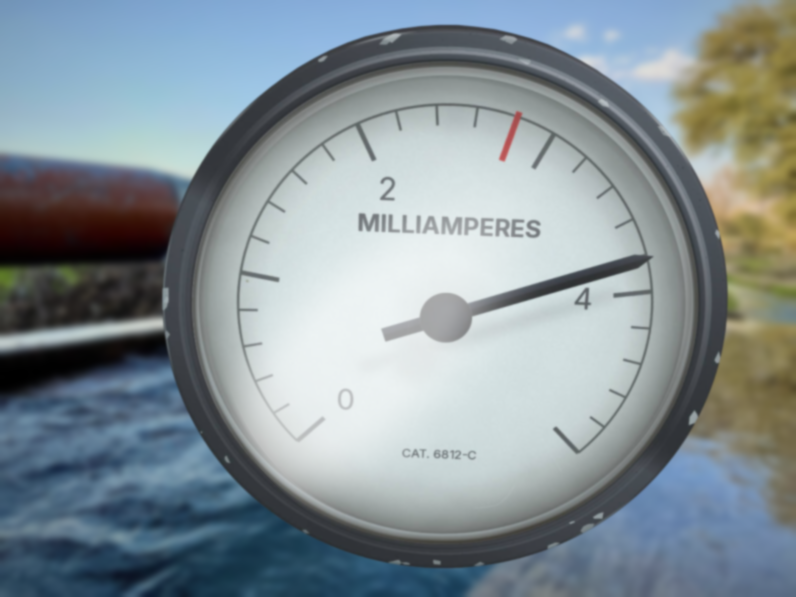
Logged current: 3.8 mA
